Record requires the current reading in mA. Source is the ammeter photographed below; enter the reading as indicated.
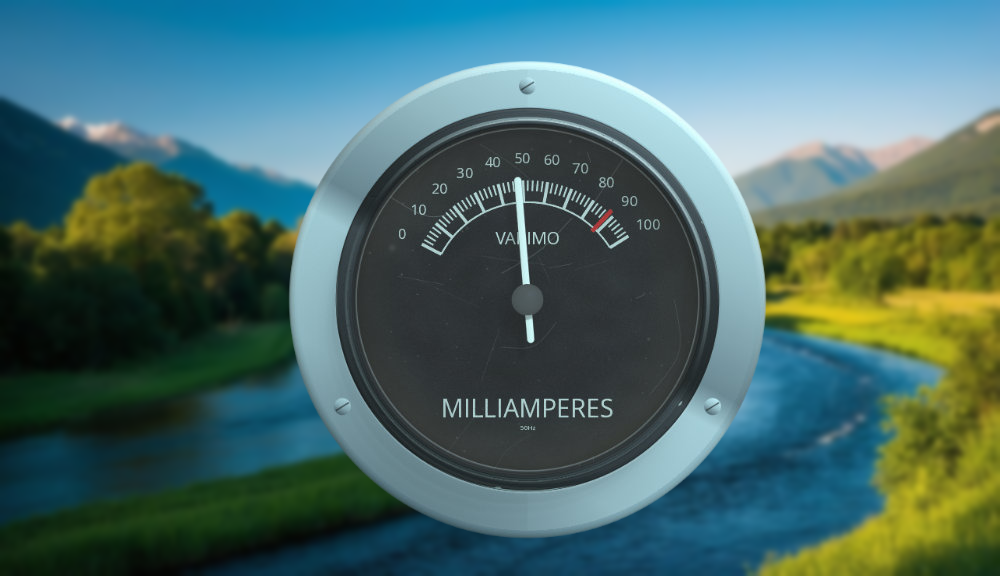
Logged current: 48 mA
